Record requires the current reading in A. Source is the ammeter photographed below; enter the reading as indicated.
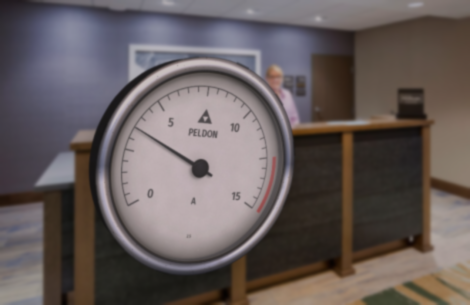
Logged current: 3.5 A
